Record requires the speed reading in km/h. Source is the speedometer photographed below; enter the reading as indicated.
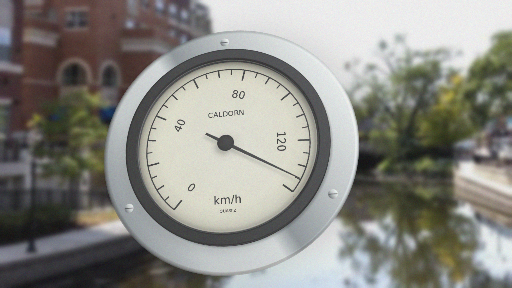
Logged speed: 135 km/h
